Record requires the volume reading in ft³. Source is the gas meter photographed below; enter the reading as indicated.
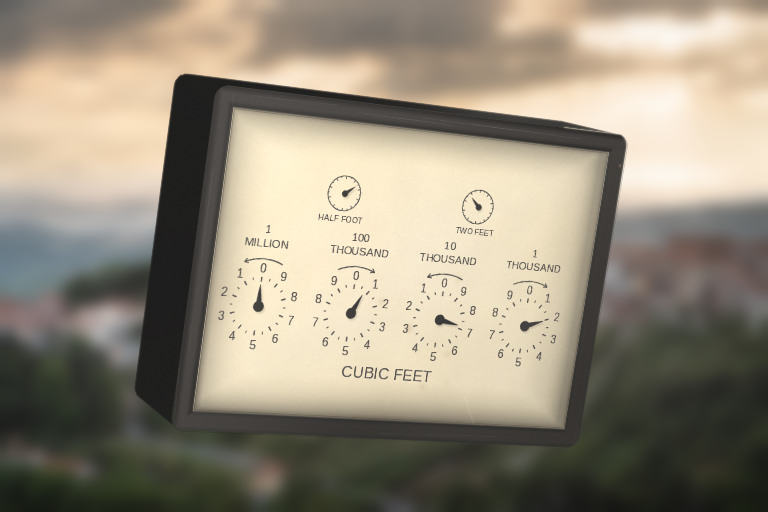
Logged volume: 7200 ft³
